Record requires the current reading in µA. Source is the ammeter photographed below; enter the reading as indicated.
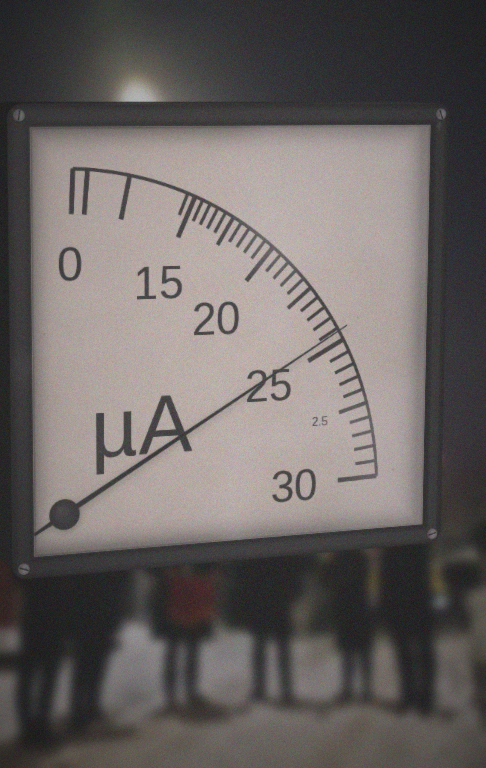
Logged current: 24.5 µA
